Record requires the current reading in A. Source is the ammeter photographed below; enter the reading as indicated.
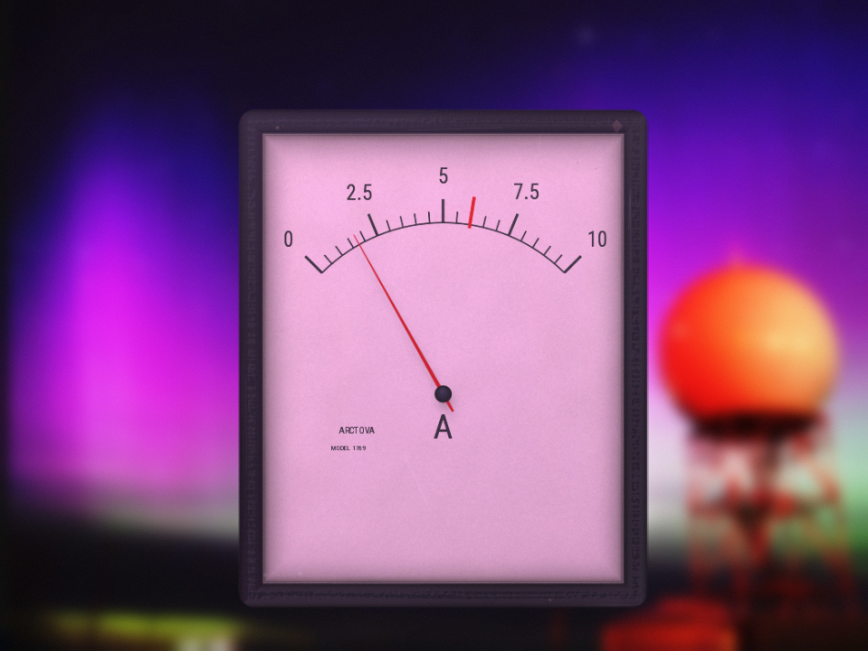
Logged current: 1.75 A
